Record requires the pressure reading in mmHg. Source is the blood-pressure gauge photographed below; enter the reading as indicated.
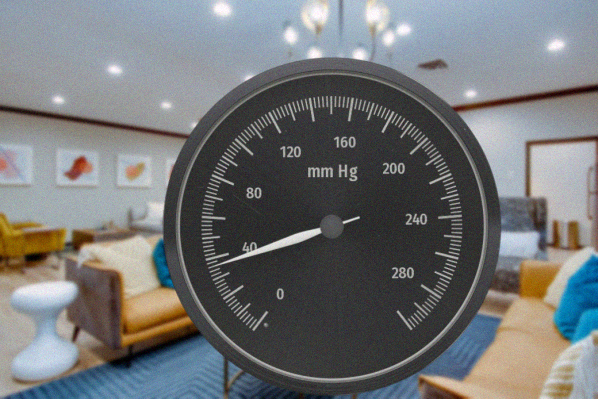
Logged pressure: 36 mmHg
